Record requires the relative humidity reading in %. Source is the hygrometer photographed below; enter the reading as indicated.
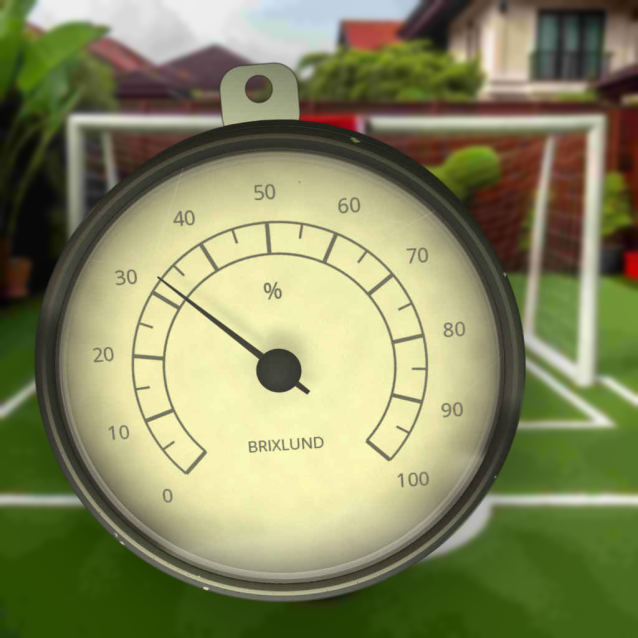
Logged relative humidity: 32.5 %
